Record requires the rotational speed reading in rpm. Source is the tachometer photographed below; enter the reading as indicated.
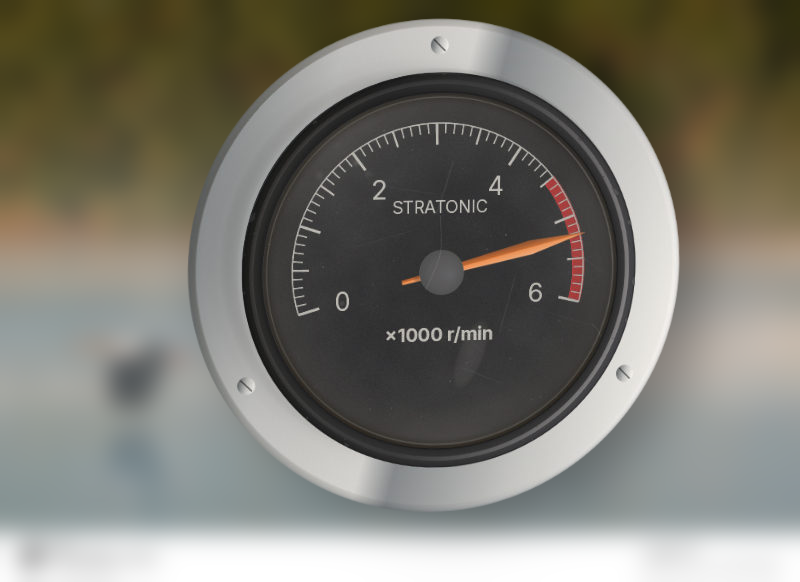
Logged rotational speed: 5200 rpm
